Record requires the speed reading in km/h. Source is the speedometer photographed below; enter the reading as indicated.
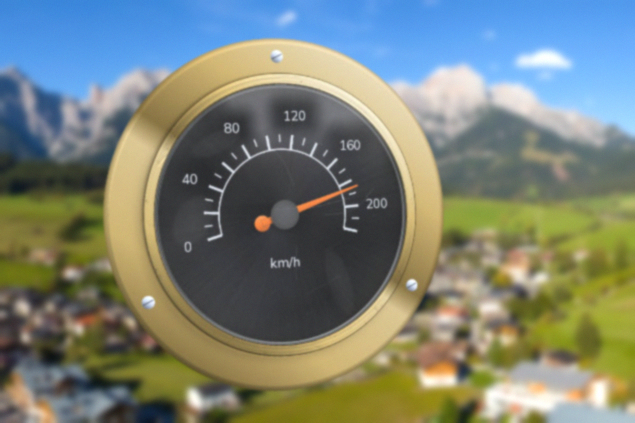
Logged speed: 185 km/h
